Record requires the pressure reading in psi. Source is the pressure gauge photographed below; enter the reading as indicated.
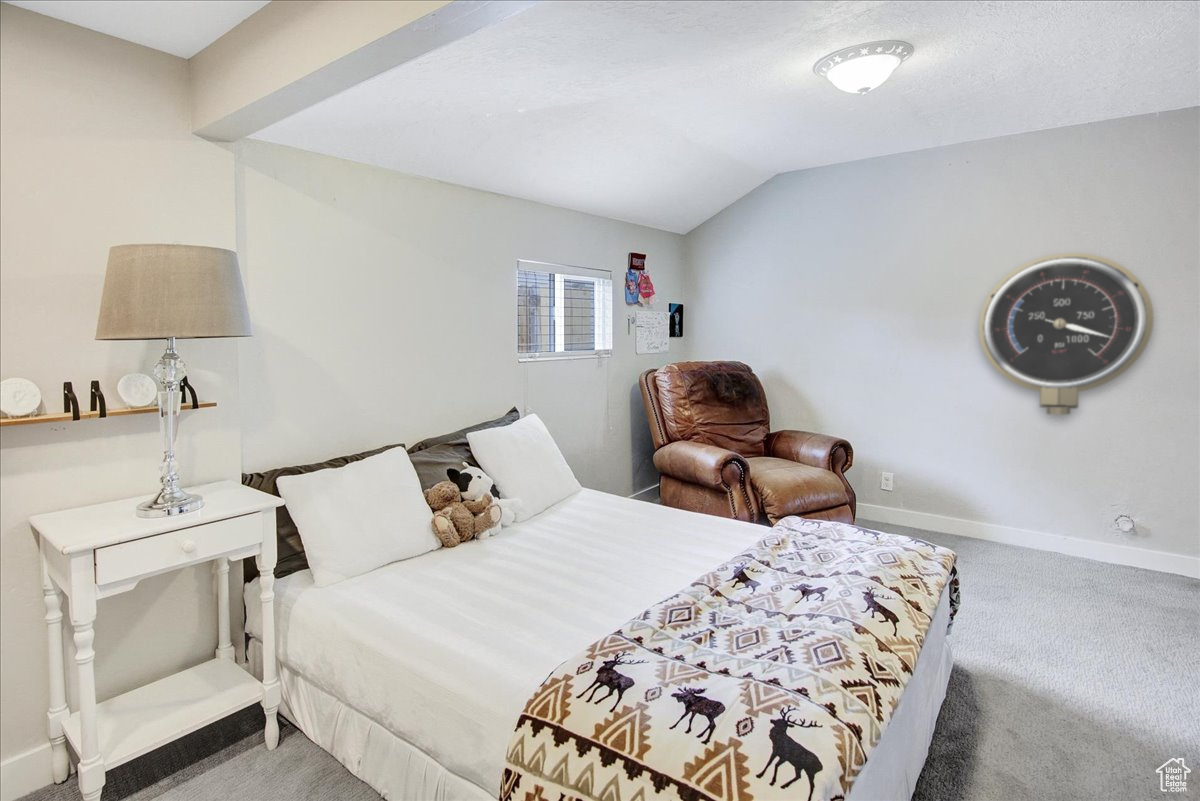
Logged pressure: 900 psi
